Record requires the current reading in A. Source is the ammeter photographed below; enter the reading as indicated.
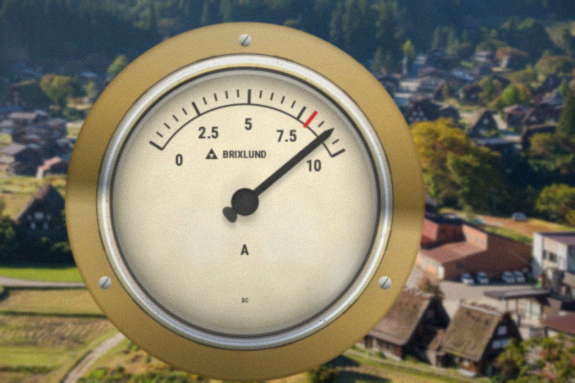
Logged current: 9 A
